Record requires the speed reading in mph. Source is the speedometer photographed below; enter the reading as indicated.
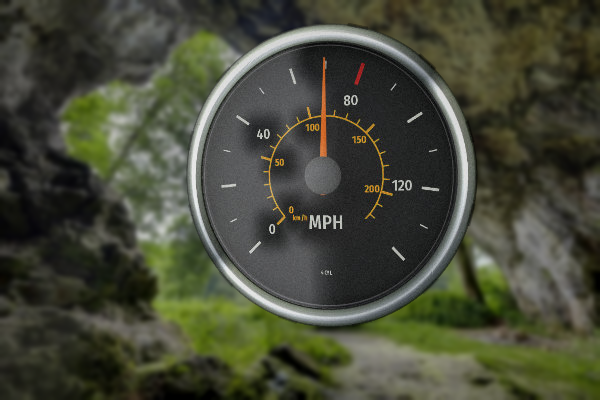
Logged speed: 70 mph
